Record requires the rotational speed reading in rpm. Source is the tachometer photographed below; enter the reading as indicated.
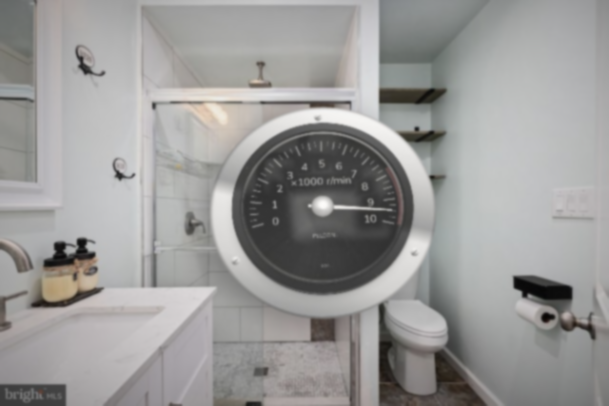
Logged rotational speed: 9500 rpm
